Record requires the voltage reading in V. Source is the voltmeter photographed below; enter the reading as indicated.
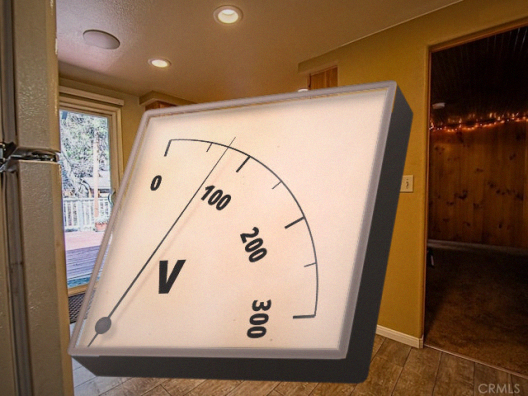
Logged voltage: 75 V
